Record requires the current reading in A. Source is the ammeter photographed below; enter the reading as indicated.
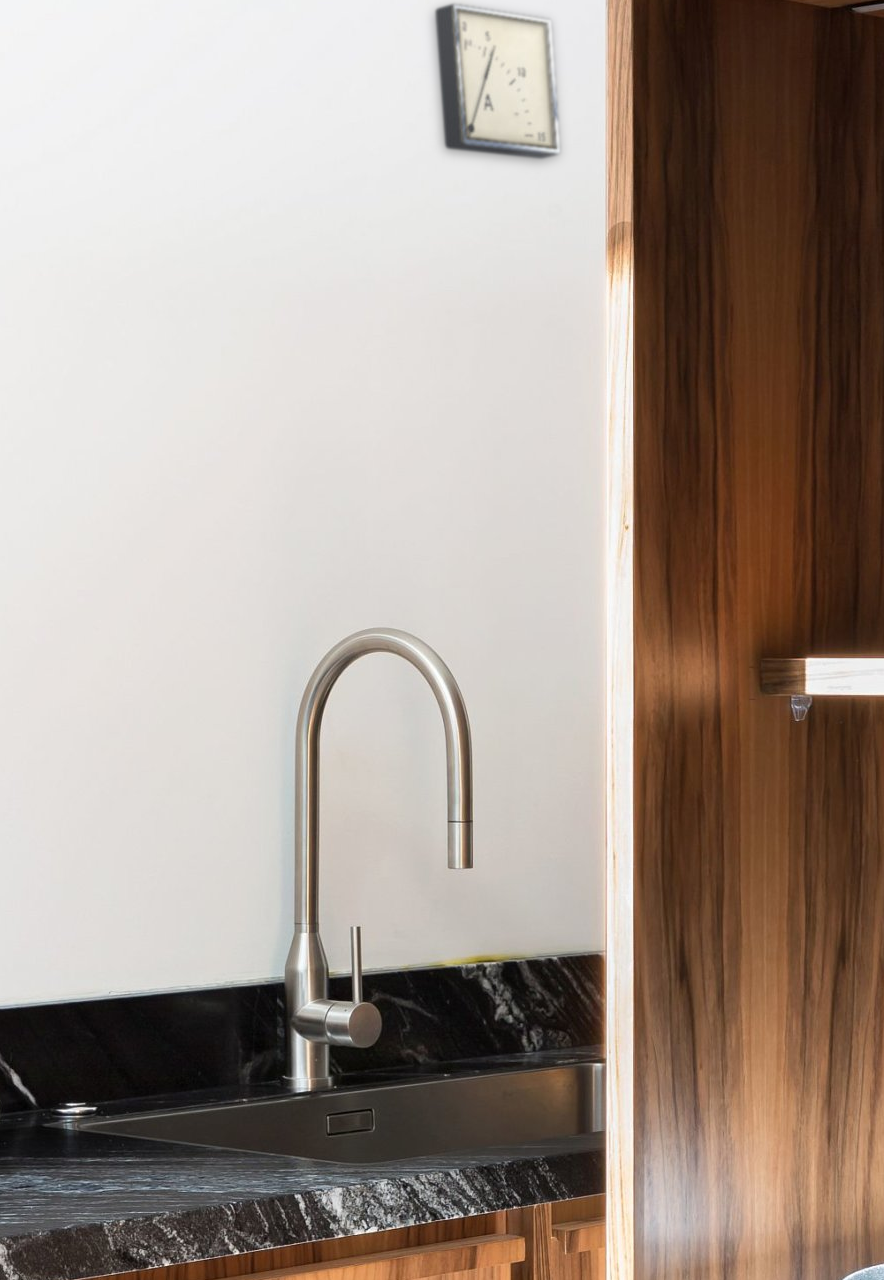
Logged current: 6 A
